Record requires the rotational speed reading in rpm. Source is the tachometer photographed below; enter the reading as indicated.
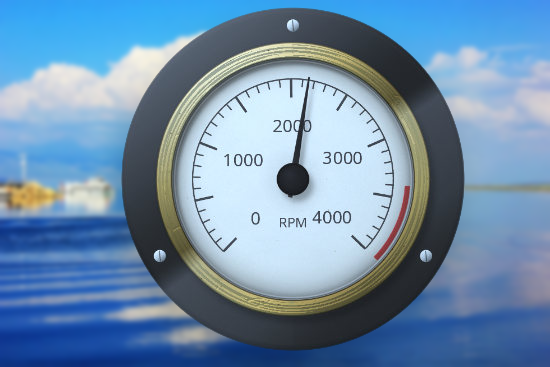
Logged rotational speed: 2150 rpm
